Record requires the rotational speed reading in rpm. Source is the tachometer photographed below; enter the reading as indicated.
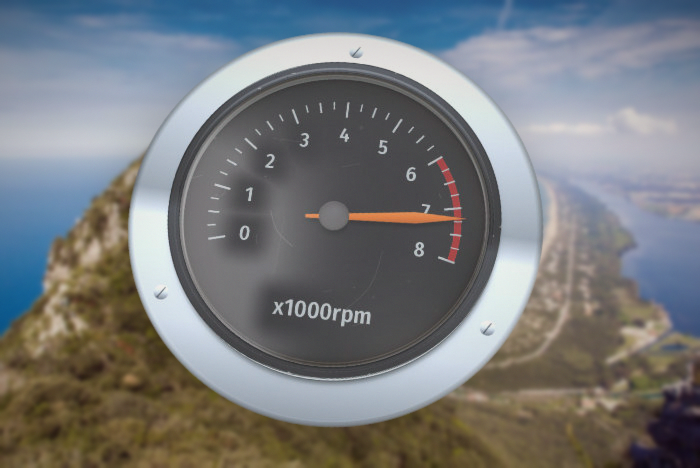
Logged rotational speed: 7250 rpm
